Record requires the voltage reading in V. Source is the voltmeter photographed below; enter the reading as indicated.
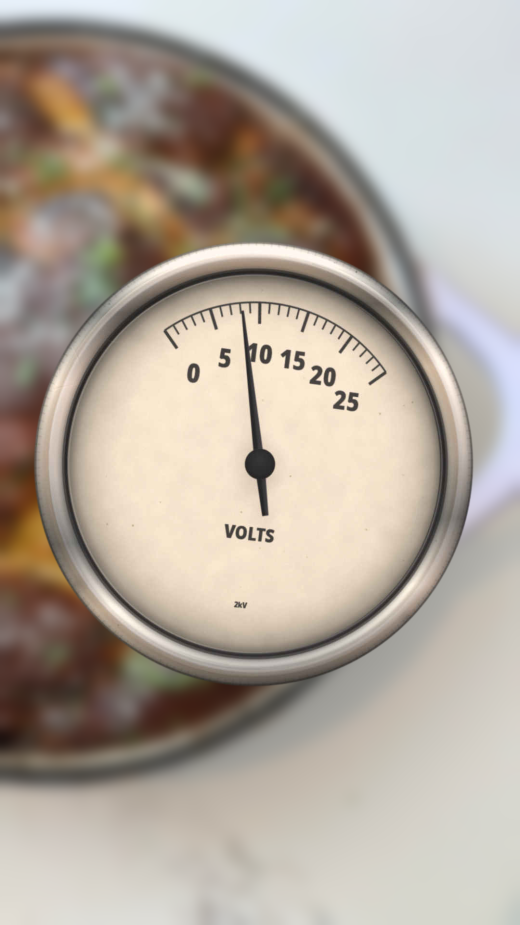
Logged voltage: 8 V
